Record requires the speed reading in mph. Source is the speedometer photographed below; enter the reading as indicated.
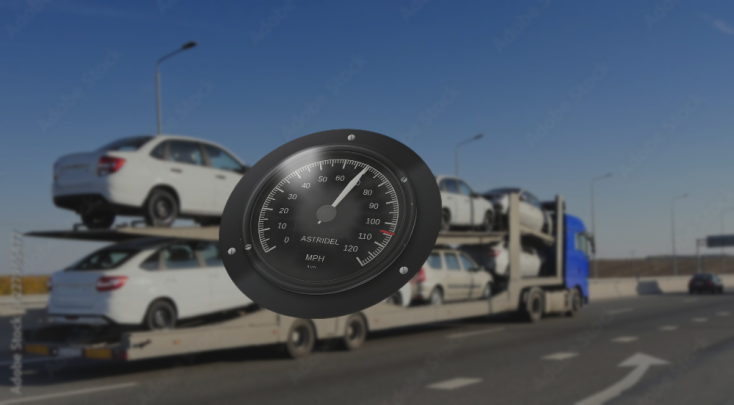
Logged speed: 70 mph
